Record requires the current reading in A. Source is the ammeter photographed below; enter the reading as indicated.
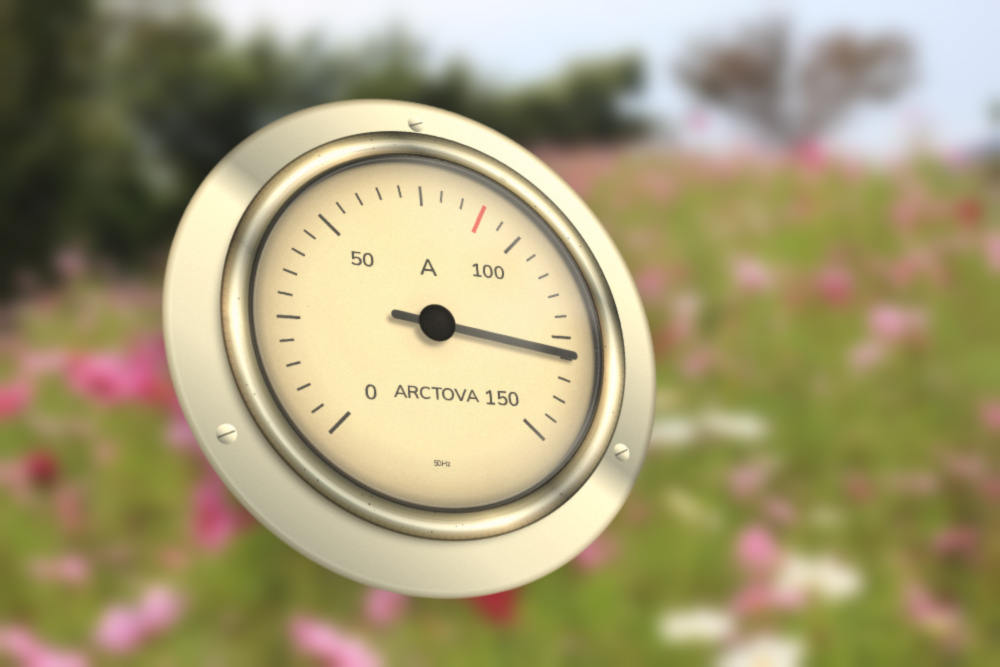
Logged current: 130 A
